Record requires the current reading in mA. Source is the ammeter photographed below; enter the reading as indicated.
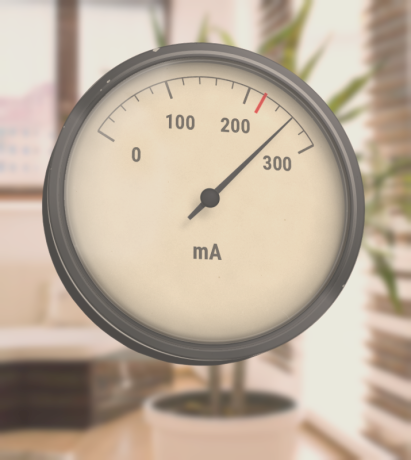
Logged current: 260 mA
